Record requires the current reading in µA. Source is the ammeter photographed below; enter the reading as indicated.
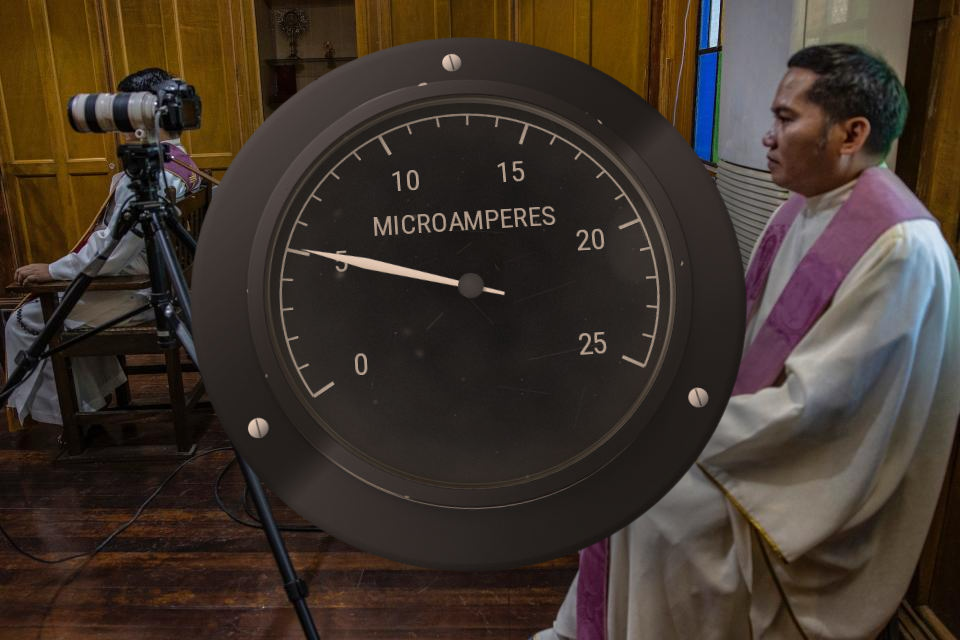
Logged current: 5 µA
